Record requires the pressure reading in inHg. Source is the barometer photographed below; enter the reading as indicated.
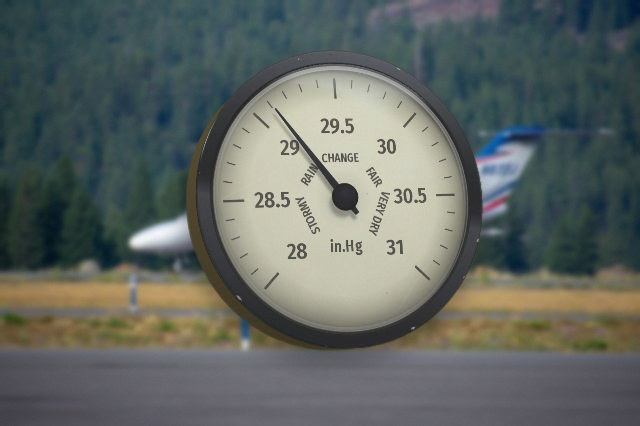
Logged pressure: 29.1 inHg
